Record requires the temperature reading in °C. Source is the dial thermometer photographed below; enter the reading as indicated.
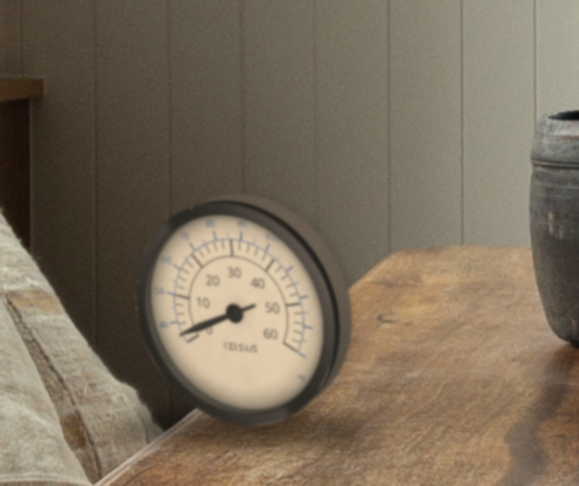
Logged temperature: 2 °C
